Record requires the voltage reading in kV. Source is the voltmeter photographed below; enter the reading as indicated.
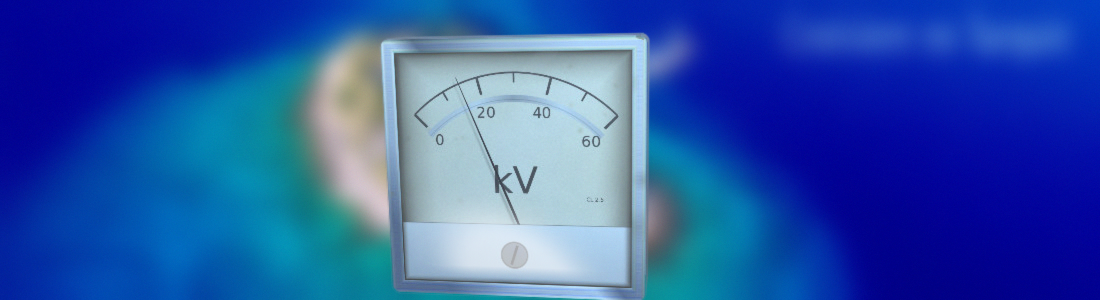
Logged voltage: 15 kV
